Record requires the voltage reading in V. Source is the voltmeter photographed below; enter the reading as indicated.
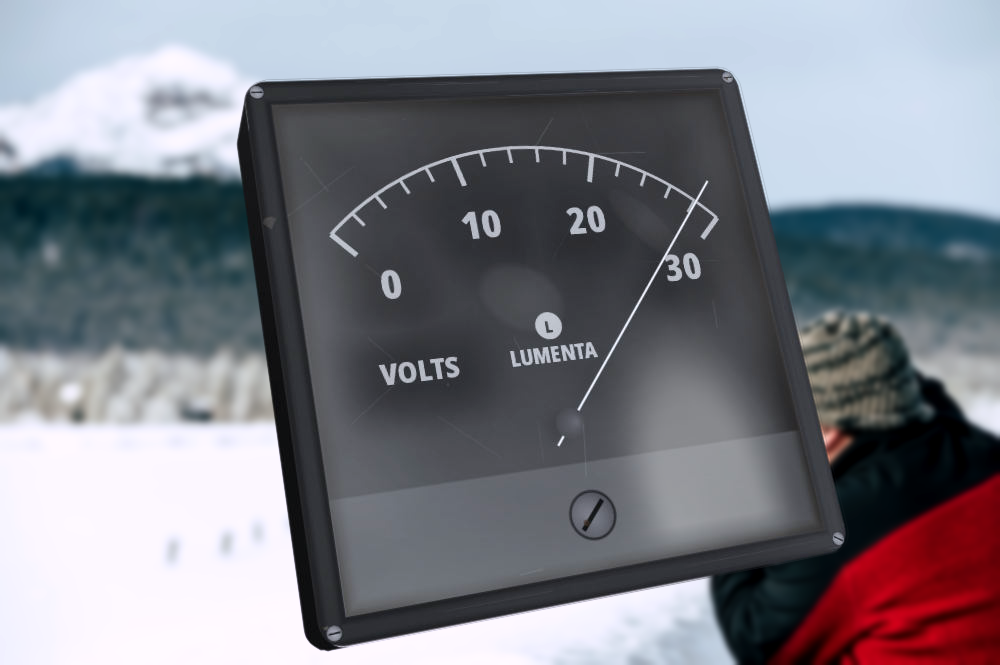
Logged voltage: 28 V
